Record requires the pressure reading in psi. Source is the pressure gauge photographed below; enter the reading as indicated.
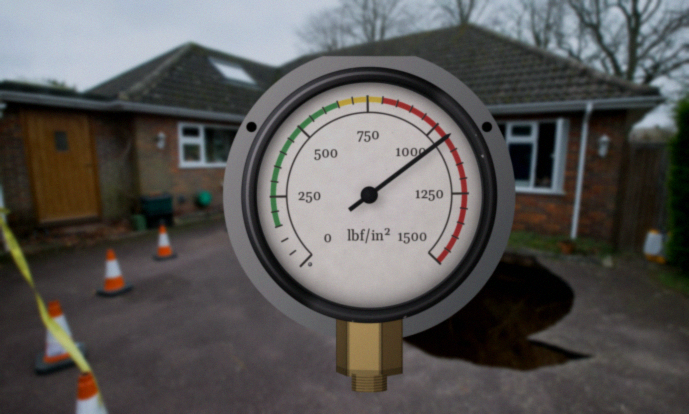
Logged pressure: 1050 psi
